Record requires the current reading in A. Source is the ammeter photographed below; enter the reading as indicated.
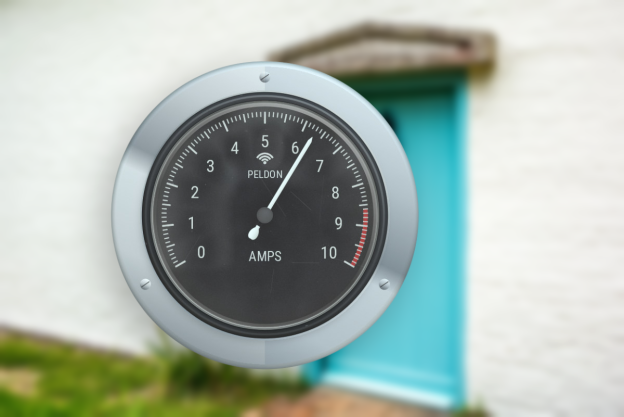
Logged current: 6.3 A
